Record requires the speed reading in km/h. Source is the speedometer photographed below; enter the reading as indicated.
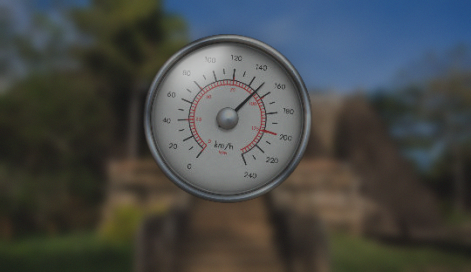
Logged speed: 150 km/h
